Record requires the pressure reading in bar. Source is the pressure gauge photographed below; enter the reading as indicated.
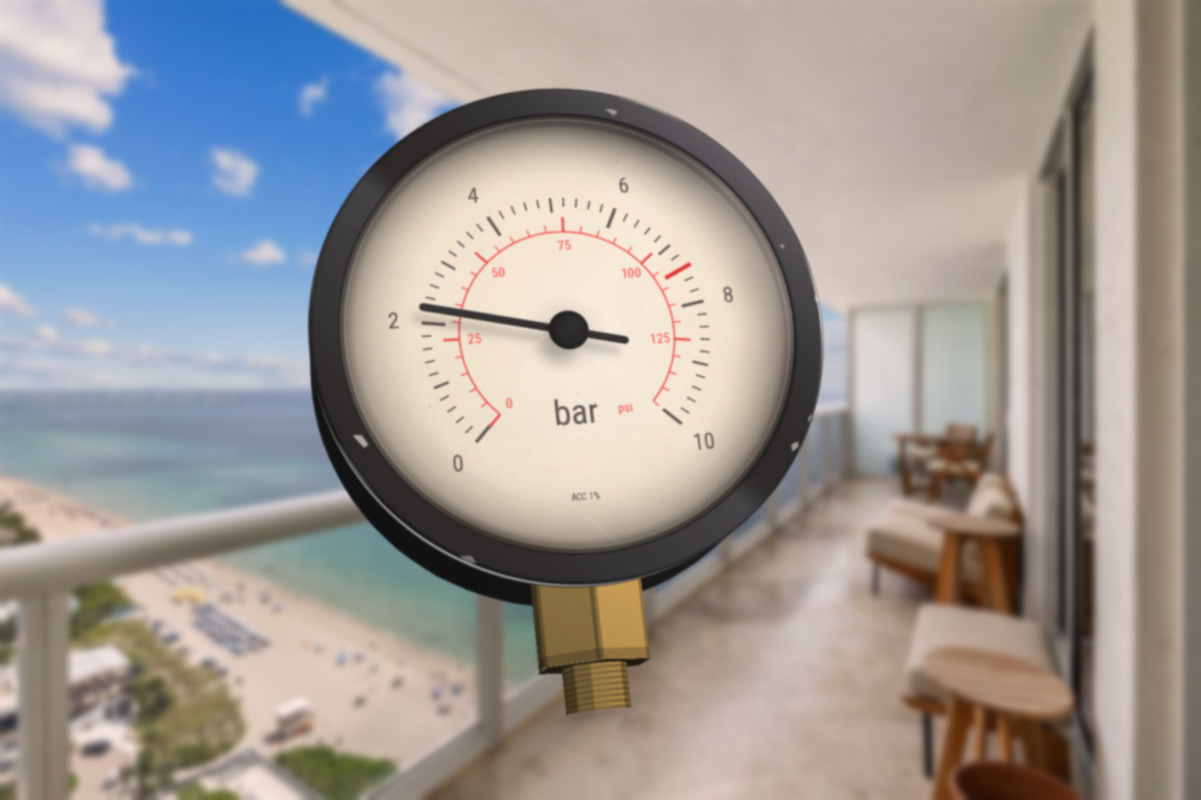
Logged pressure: 2.2 bar
